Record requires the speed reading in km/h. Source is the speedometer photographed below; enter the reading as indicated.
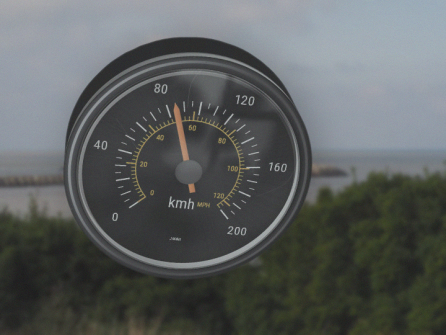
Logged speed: 85 km/h
